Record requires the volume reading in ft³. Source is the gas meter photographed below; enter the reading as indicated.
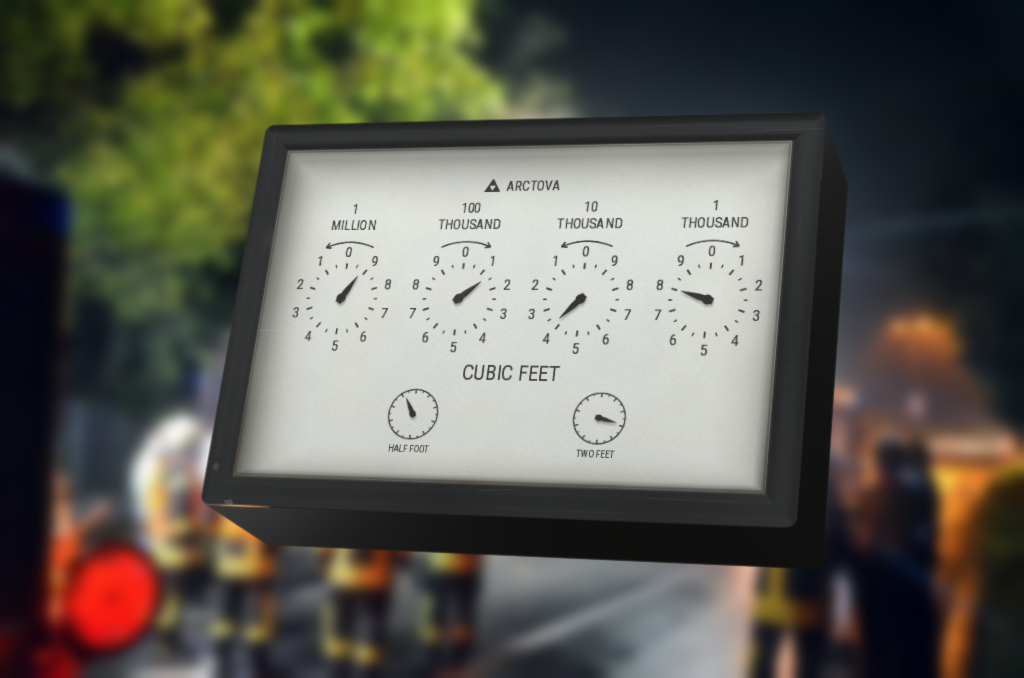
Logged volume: 913800 ft³
